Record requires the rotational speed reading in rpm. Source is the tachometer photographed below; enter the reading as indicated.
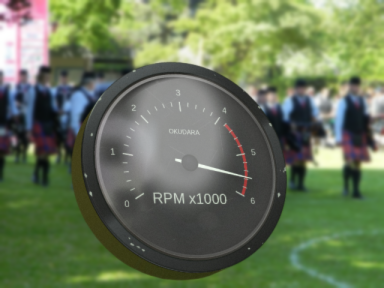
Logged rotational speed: 5600 rpm
